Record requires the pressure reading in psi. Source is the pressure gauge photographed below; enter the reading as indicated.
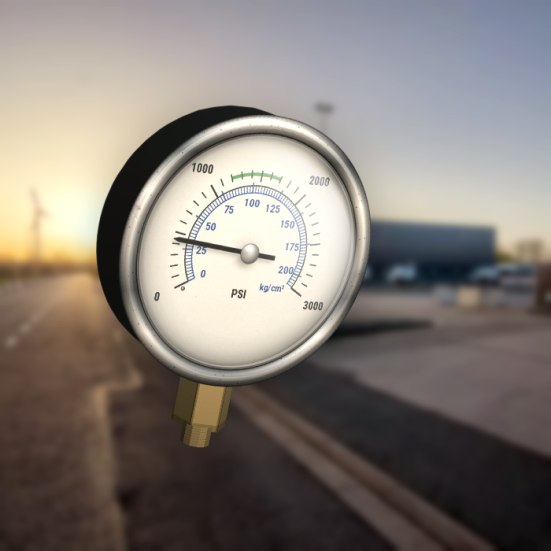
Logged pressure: 450 psi
